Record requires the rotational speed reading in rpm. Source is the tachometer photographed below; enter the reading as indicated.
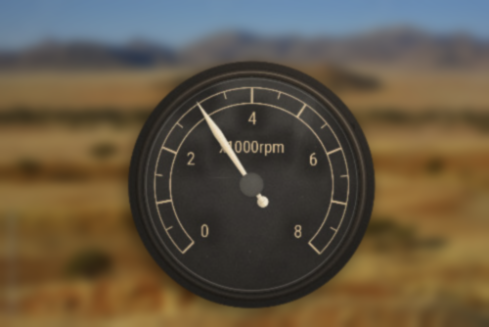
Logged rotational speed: 3000 rpm
